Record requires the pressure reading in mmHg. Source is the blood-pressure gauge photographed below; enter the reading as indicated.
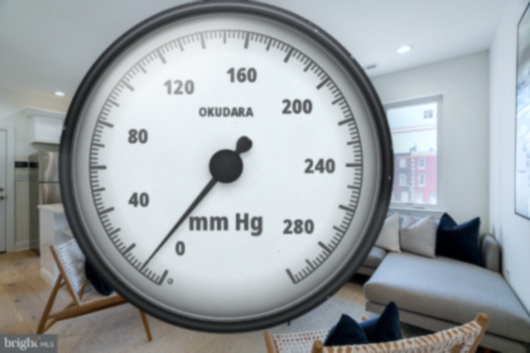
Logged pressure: 10 mmHg
